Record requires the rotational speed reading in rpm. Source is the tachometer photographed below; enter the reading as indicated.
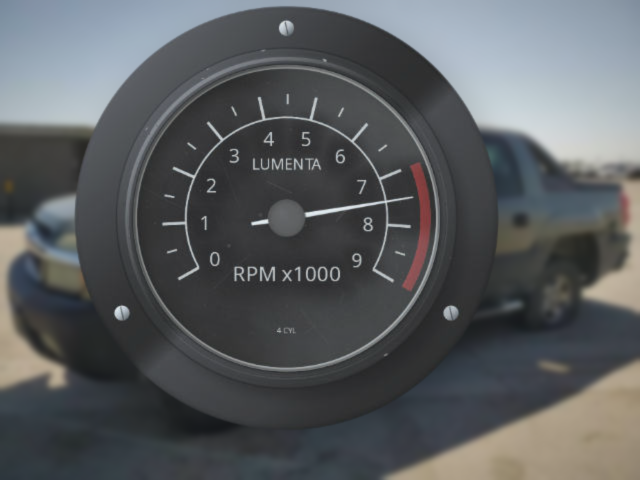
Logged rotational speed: 7500 rpm
